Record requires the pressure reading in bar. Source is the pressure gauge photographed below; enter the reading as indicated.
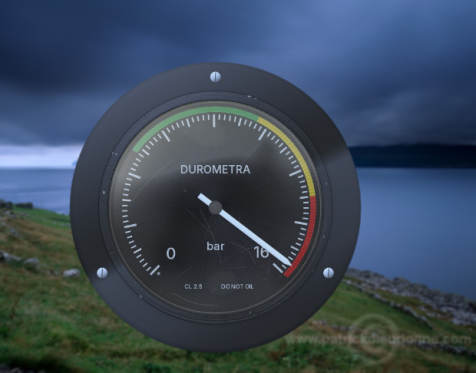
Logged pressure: 15.6 bar
